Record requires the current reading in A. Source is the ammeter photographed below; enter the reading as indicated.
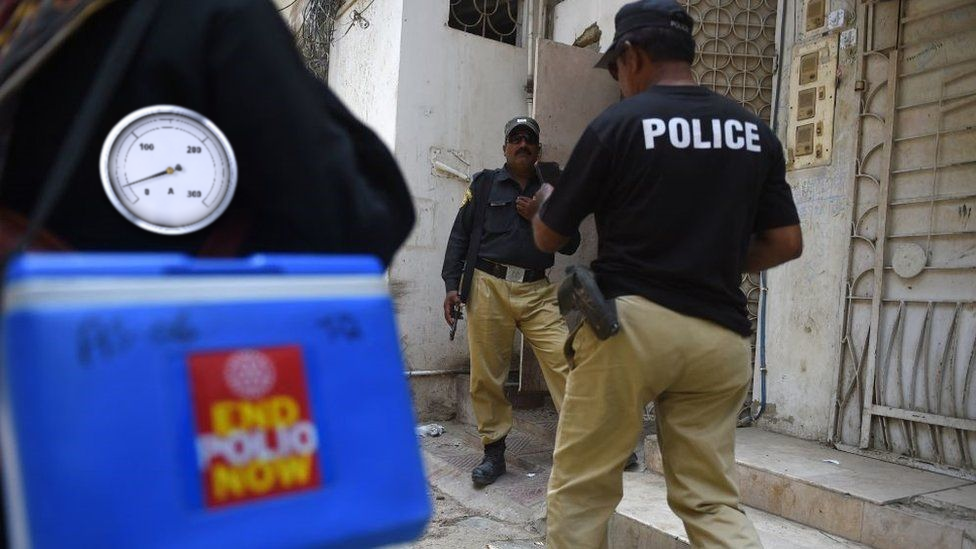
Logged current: 25 A
